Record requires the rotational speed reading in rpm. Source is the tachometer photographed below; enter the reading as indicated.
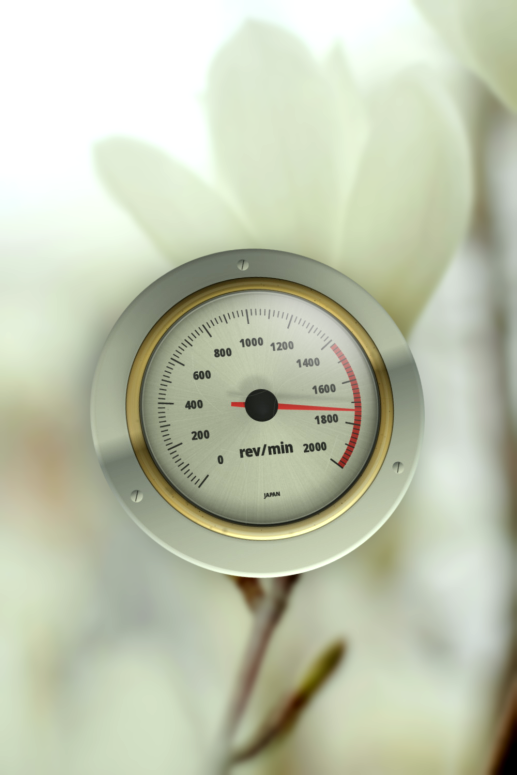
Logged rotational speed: 1740 rpm
